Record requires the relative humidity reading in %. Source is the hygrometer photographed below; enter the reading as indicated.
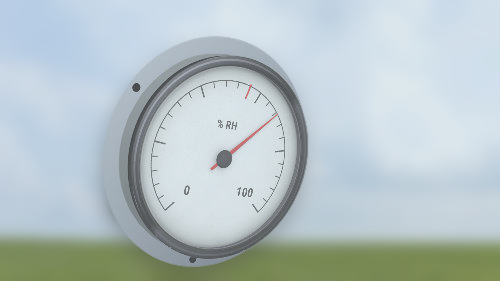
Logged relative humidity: 68 %
